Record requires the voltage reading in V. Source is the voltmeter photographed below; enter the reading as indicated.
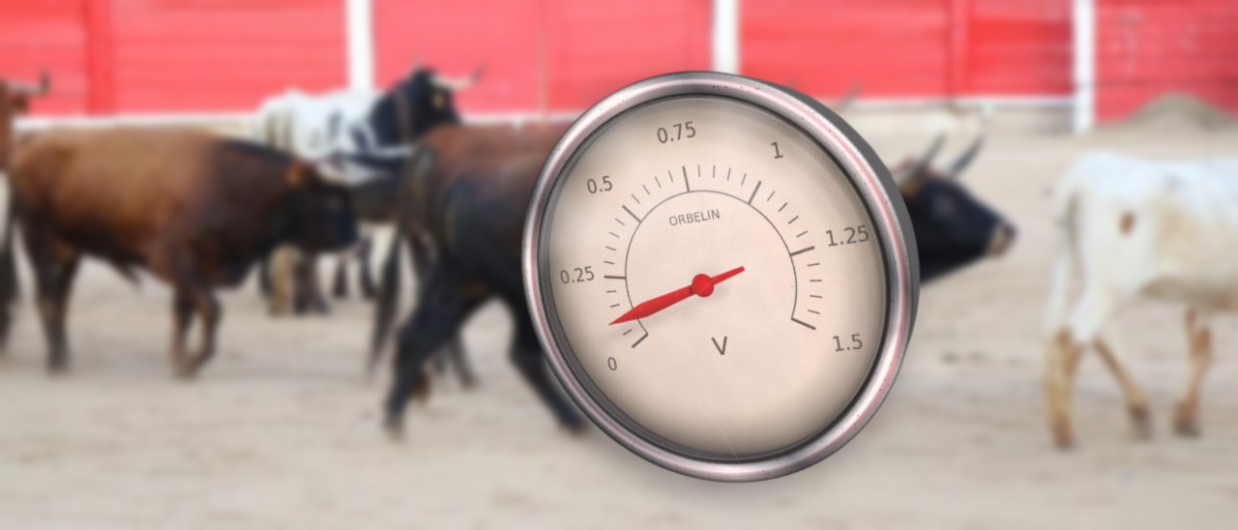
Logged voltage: 0.1 V
